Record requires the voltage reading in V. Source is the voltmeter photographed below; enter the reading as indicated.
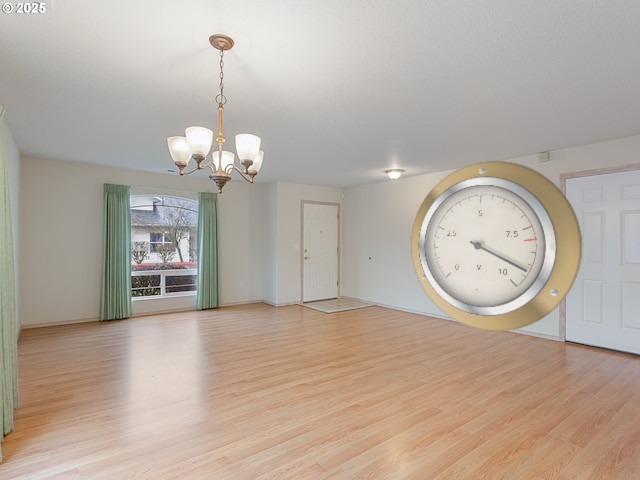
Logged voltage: 9.25 V
